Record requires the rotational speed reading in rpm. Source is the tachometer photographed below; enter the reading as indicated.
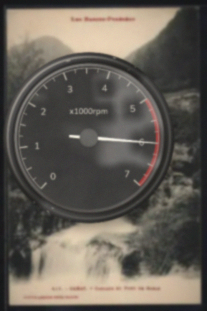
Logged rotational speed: 6000 rpm
